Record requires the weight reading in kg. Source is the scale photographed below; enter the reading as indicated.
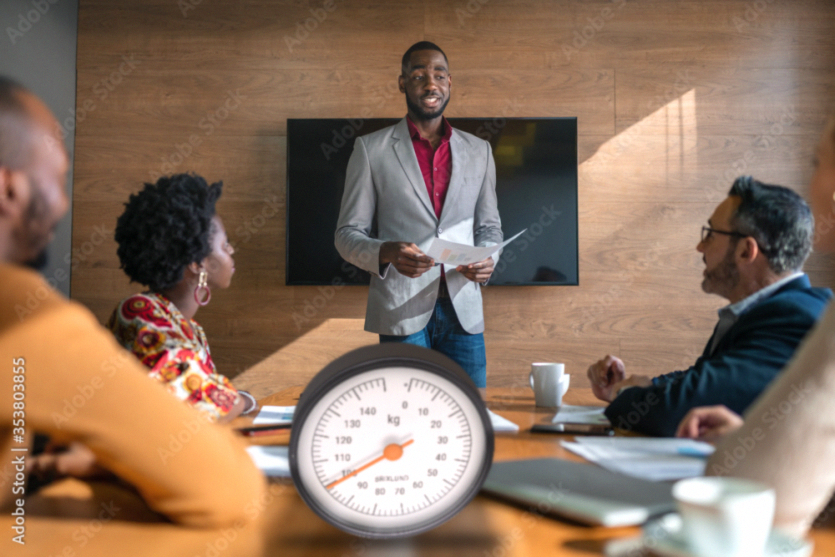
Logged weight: 100 kg
